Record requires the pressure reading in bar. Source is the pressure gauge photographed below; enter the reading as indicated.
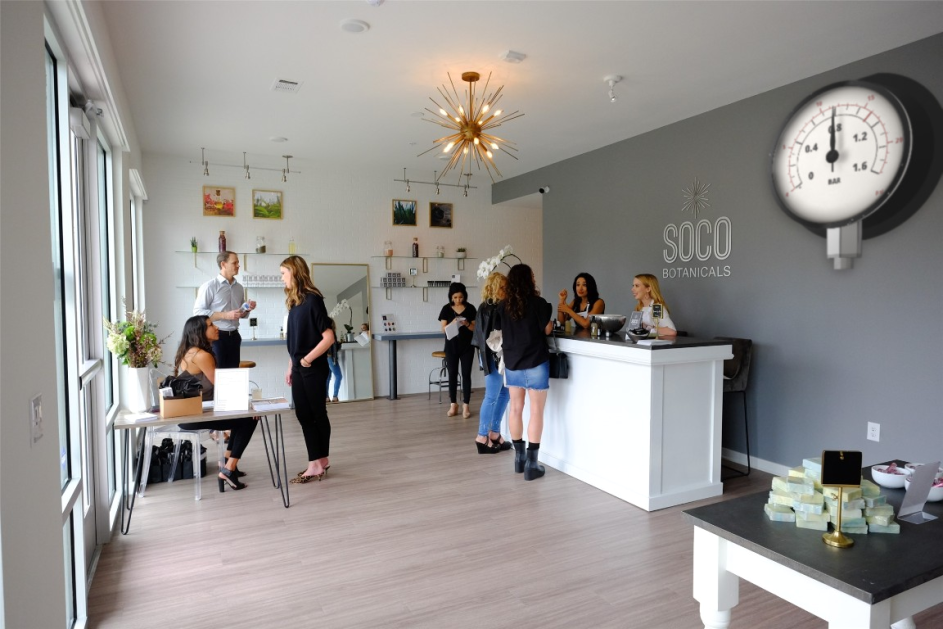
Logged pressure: 0.8 bar
